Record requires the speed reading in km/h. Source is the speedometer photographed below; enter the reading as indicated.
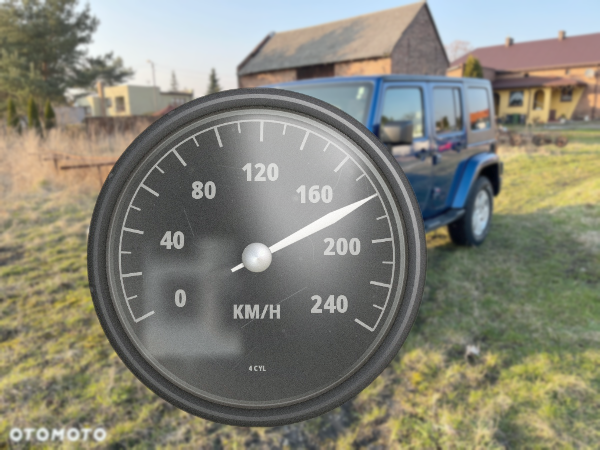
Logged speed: 180 km/h
